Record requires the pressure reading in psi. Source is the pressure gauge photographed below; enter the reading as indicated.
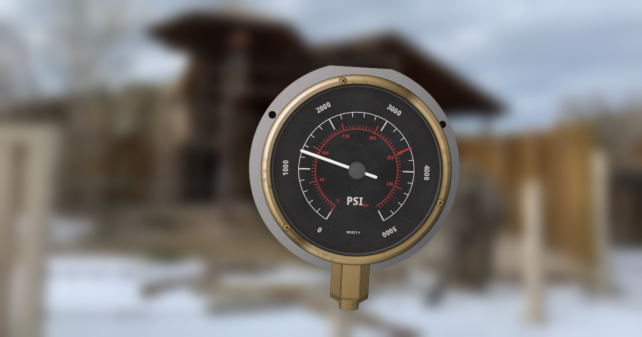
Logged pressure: 1300 psi
